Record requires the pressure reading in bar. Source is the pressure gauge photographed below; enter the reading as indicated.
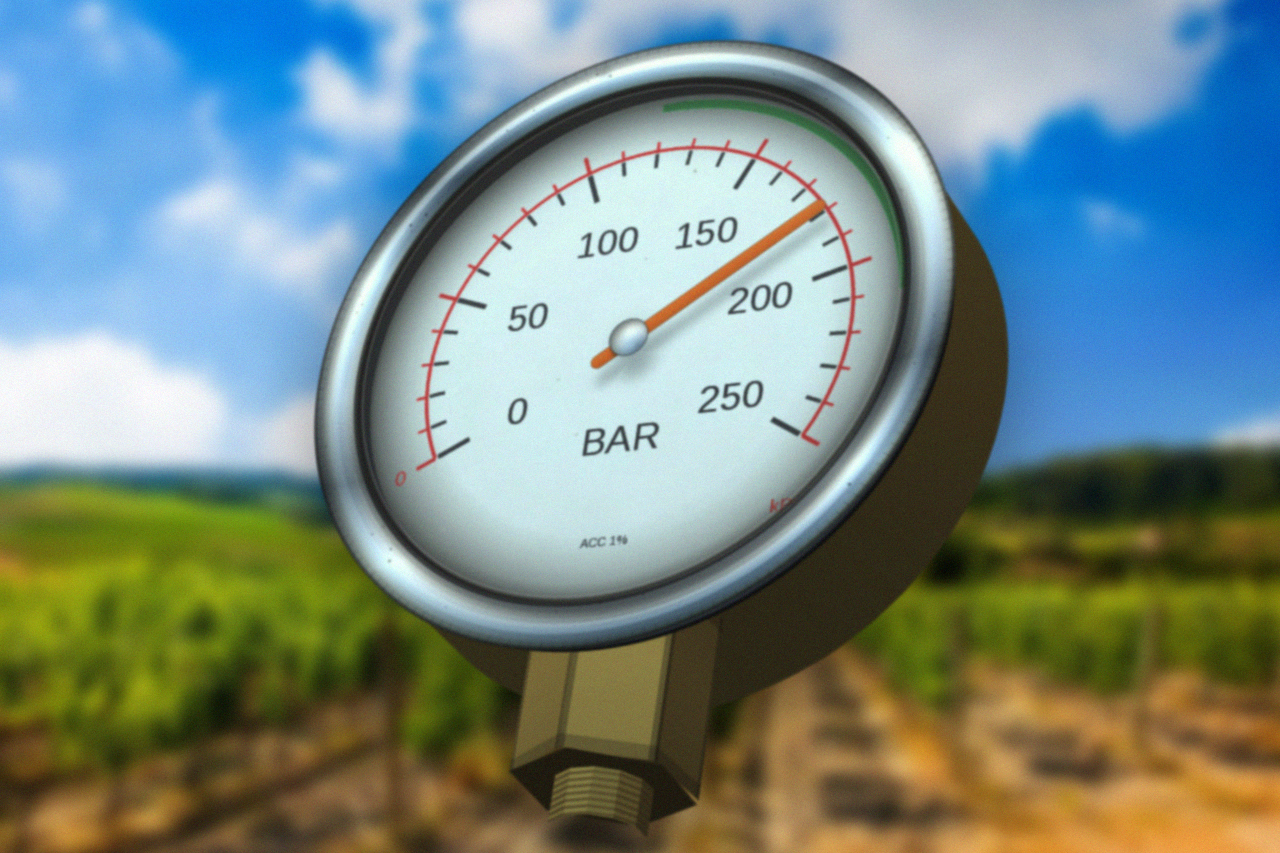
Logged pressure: 180 bar
